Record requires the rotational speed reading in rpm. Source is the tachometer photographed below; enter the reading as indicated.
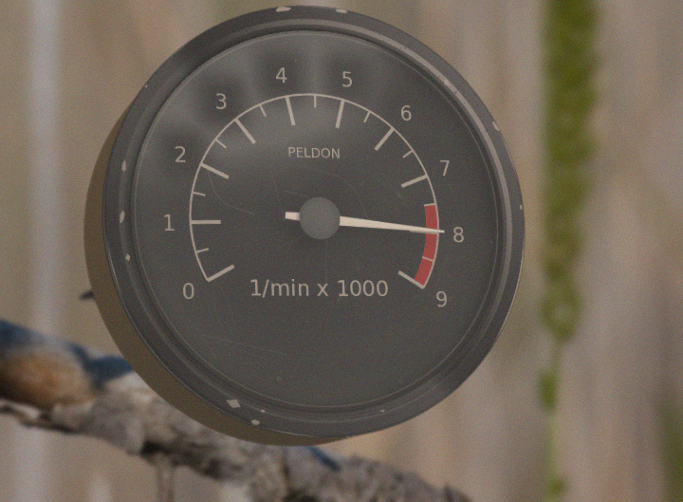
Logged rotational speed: 8000 rpm
